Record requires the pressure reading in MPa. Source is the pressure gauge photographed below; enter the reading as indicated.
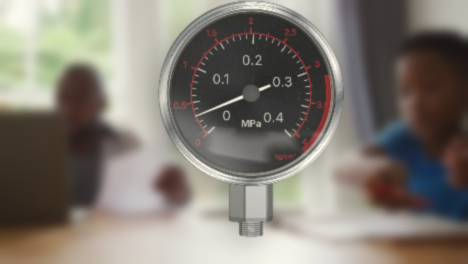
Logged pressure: 0.03 MPa
